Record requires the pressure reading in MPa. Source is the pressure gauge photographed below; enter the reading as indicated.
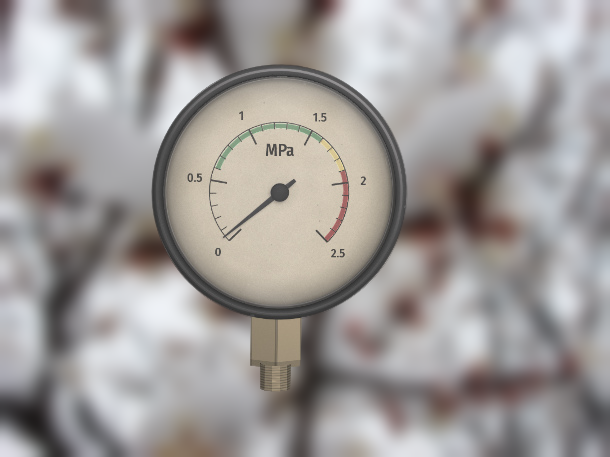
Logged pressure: 0.05 MPa
